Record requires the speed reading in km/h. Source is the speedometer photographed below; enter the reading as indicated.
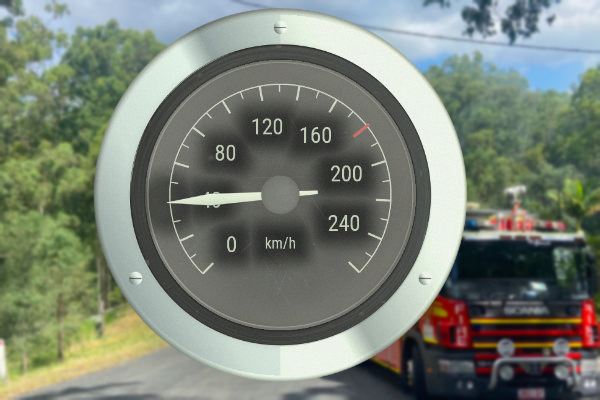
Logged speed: 40 km/h
